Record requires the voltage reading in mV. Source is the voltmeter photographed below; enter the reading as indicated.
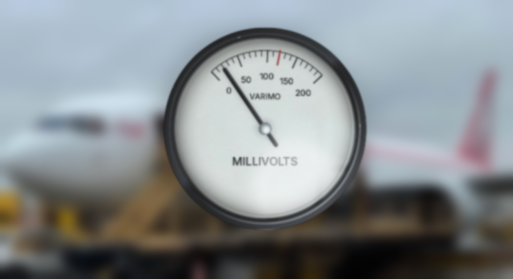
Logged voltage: 20 mV
